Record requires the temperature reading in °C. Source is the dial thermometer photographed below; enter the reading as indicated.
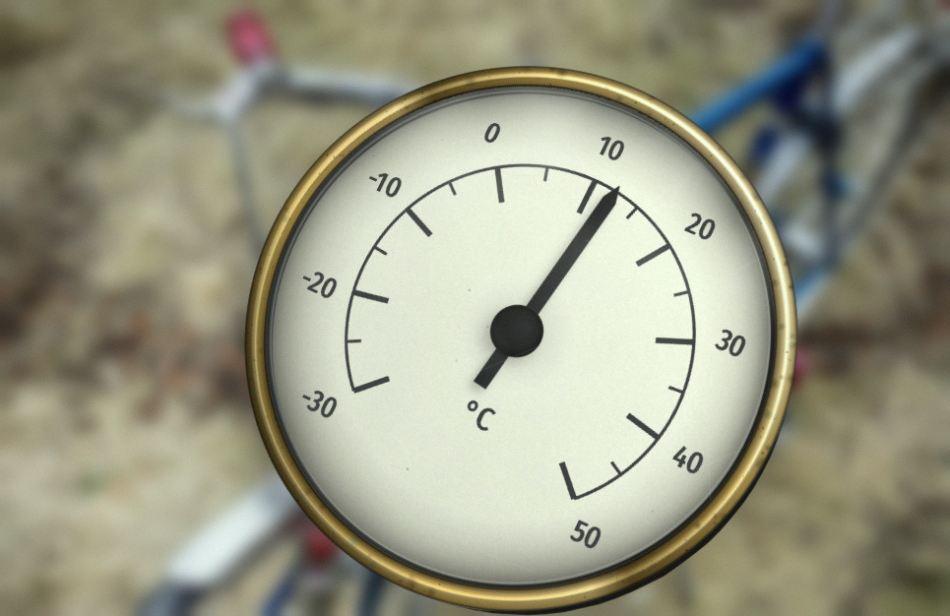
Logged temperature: 12.5 °C
